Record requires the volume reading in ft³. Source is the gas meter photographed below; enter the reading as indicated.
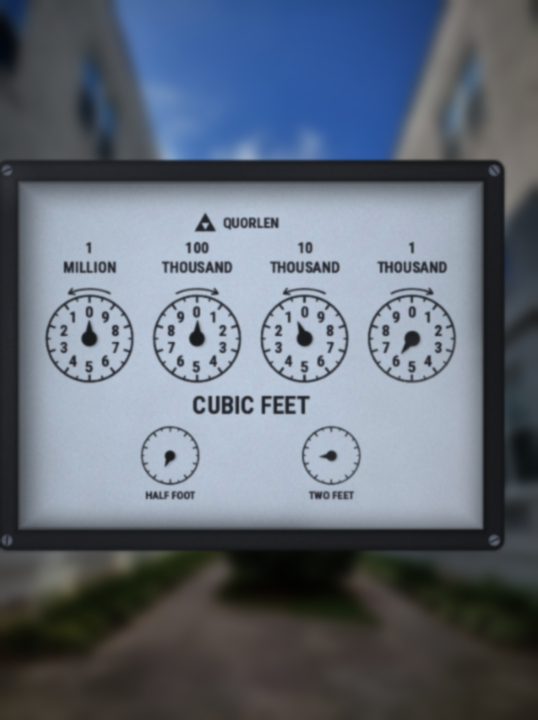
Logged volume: 600 ft³
